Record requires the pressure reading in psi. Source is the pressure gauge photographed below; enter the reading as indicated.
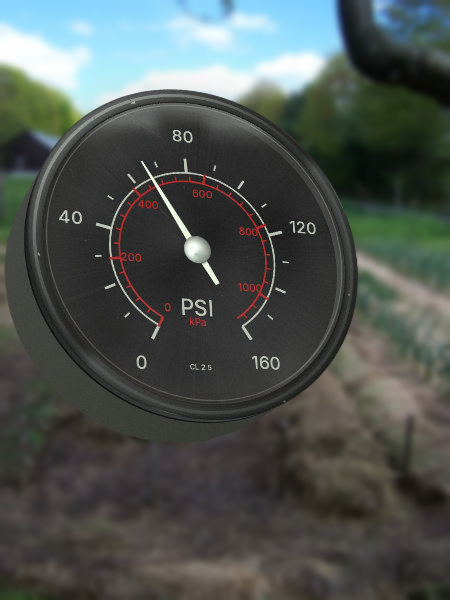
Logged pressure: 65 psi
